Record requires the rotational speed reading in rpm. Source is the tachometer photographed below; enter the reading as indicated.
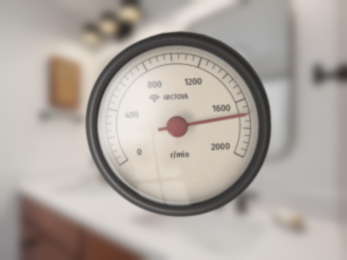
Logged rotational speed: 1700 rpm
